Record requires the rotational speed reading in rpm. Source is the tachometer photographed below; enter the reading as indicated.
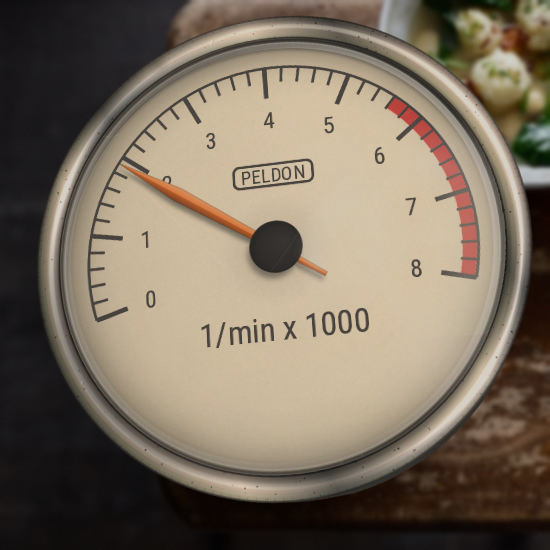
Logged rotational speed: 1900 rpm
